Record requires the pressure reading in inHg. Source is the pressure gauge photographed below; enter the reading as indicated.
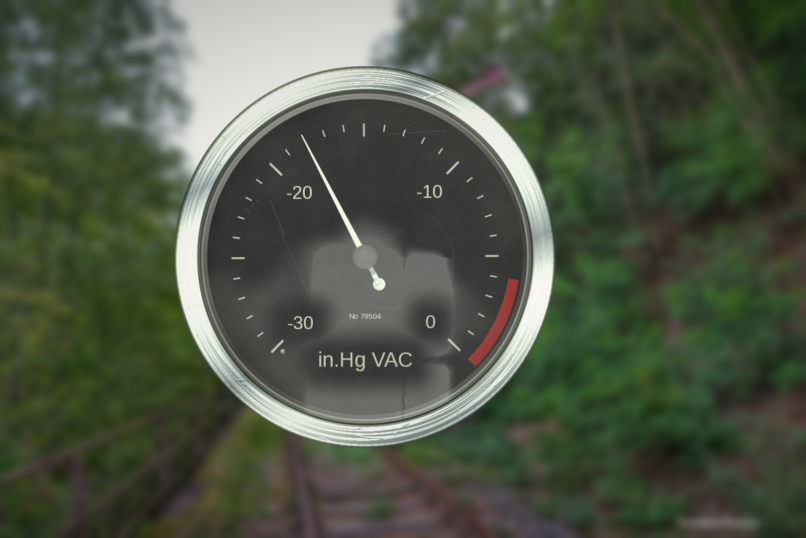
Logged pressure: -18 inHg
